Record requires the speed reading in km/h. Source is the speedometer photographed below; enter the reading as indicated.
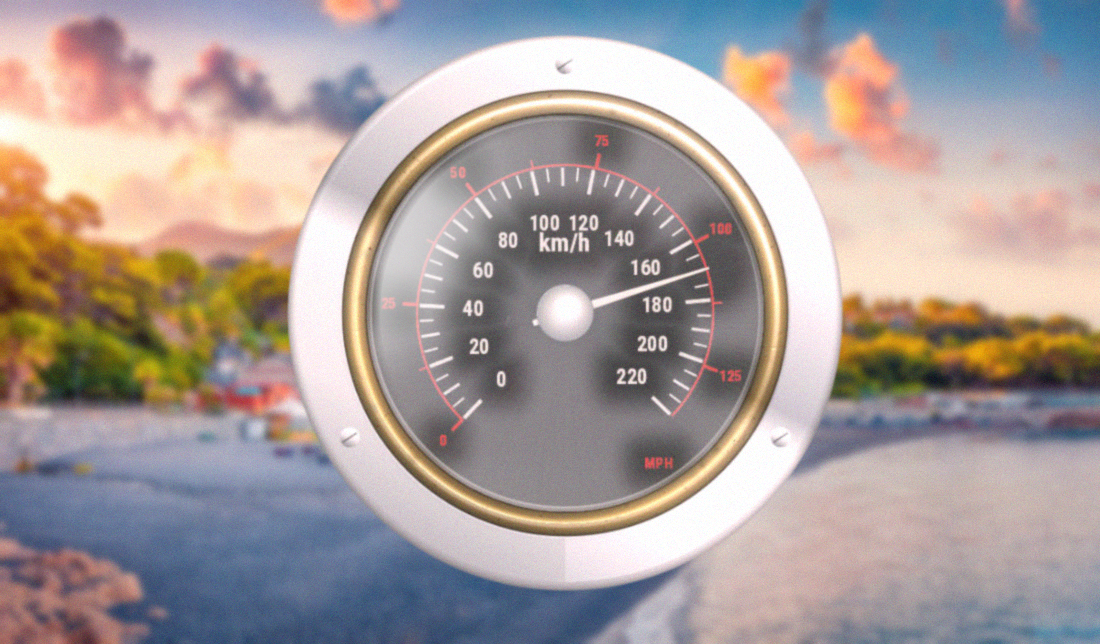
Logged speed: 170 km/h
